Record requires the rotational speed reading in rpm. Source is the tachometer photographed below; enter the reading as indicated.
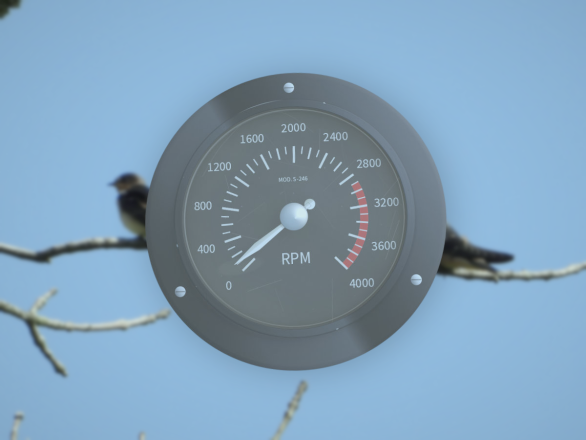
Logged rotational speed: 100 rpm
